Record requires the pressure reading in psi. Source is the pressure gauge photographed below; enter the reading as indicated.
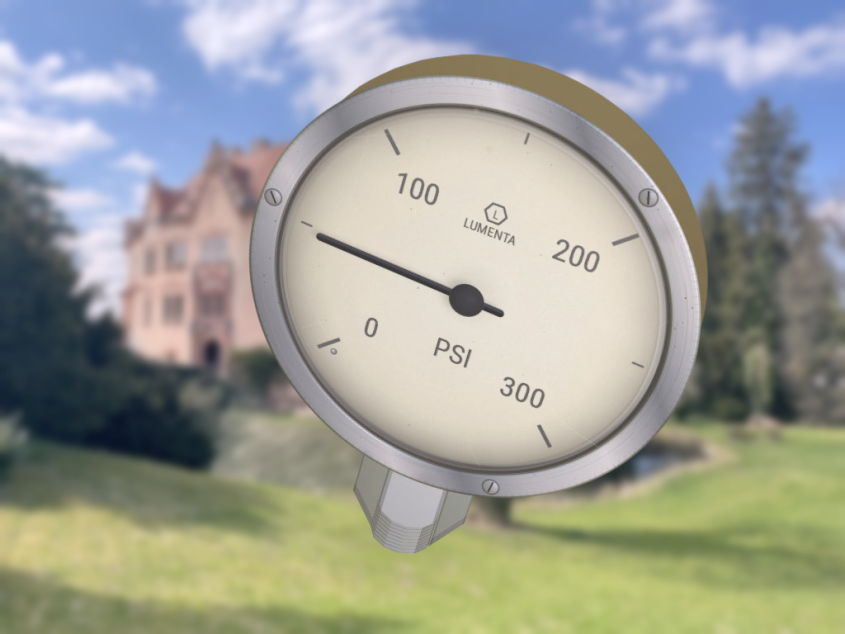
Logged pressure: 50 psi
